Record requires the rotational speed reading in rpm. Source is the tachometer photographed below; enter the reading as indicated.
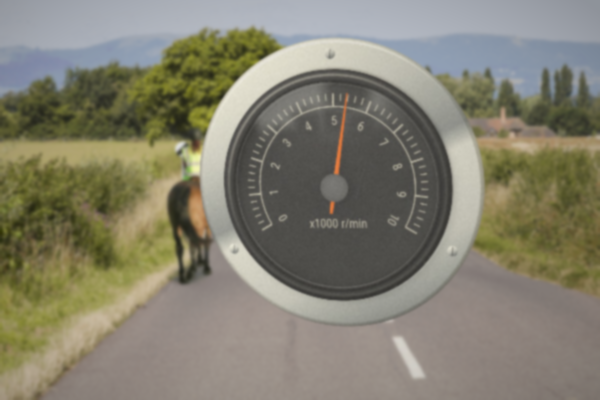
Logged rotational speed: 5400 rpm
